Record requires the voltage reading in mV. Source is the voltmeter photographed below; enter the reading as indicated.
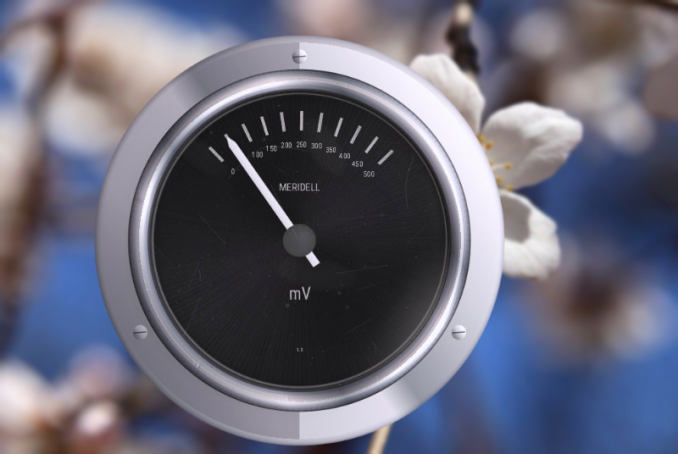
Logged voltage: 50 mV
